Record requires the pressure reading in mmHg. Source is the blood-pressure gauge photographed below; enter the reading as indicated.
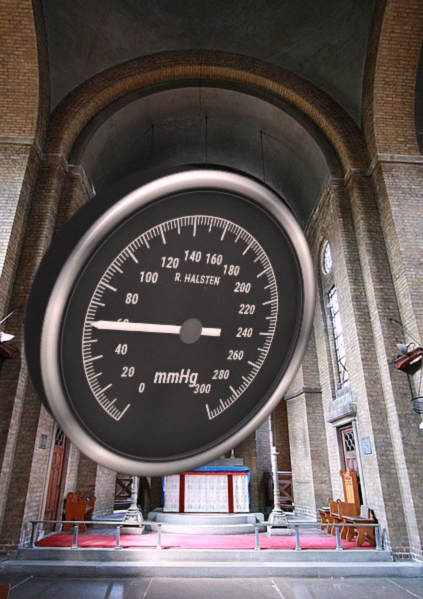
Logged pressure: 60 mmHg
